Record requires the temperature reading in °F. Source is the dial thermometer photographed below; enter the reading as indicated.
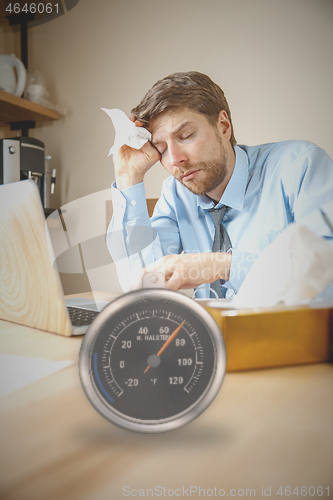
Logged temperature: 70 °F
